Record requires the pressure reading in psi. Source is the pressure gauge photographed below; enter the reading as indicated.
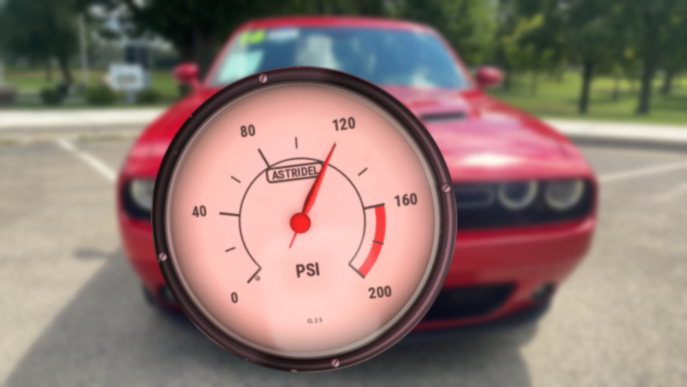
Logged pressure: 120 psi
